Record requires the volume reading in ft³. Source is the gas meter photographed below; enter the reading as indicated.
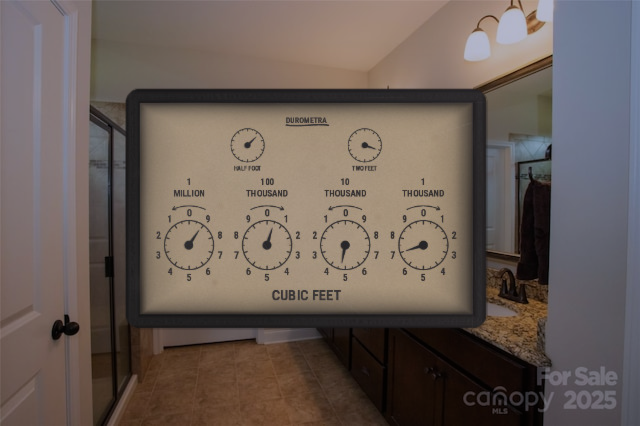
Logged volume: 904700 ft³
